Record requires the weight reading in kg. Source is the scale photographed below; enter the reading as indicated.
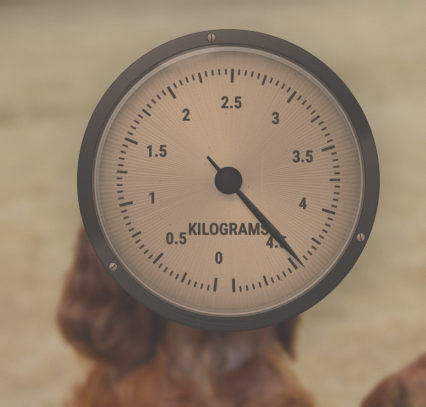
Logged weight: 4.45 kg
